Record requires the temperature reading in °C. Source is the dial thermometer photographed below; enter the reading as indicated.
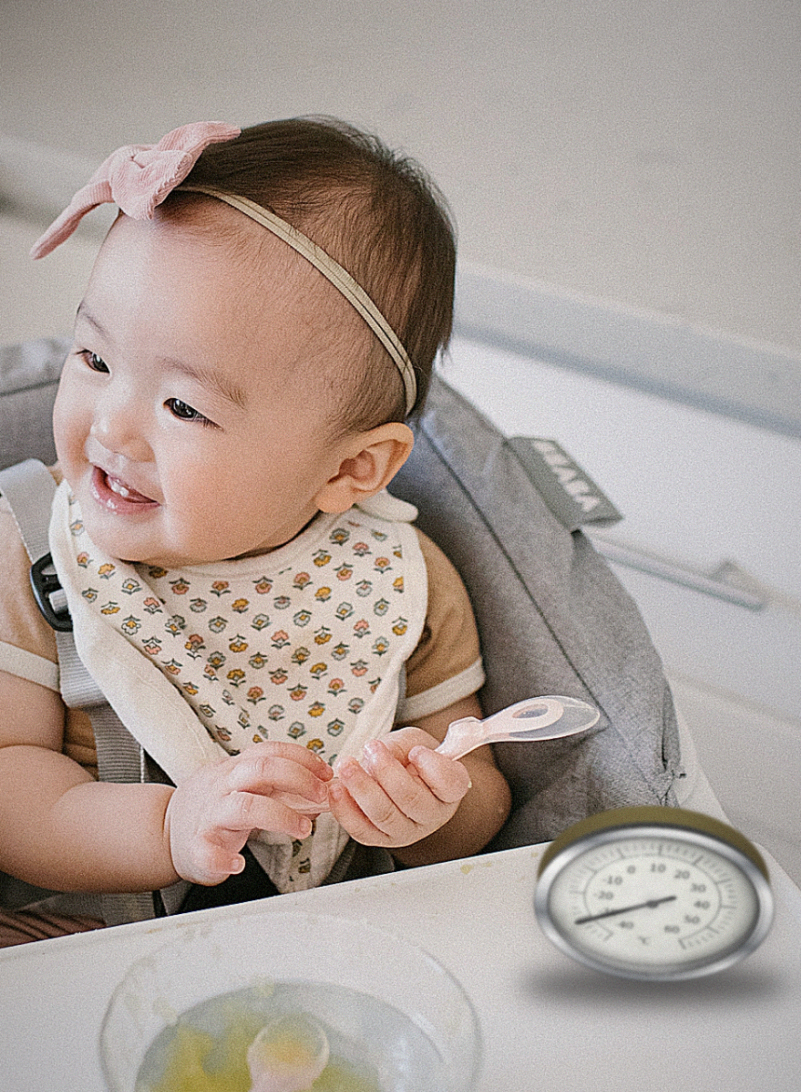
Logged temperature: -30 °C
